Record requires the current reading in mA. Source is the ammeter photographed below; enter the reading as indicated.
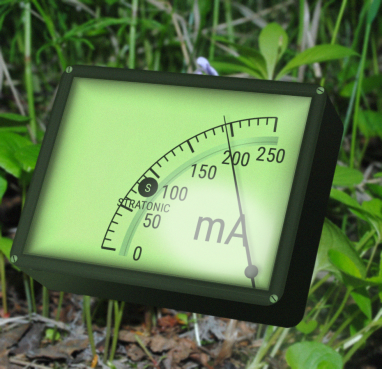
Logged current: 195 mA
